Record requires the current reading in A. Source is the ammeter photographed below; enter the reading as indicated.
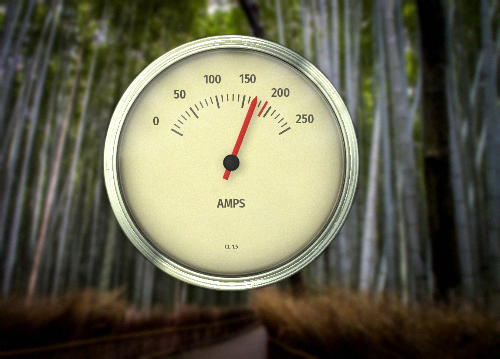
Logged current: 170 A
